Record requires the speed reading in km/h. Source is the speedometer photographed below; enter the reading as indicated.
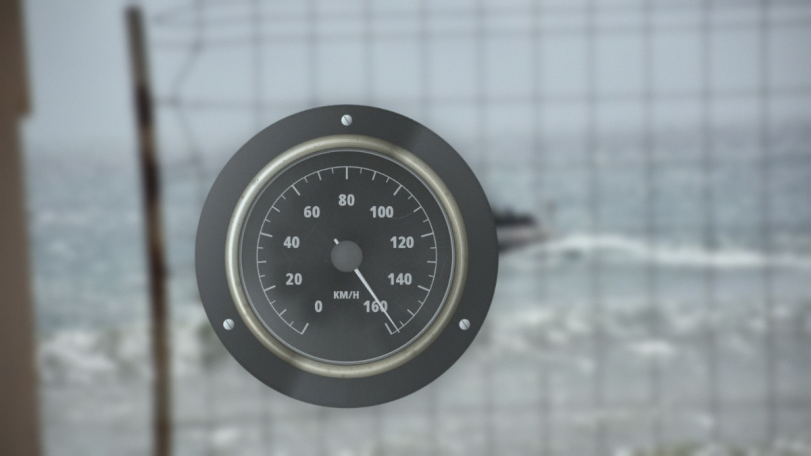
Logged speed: 157.5 km/h
